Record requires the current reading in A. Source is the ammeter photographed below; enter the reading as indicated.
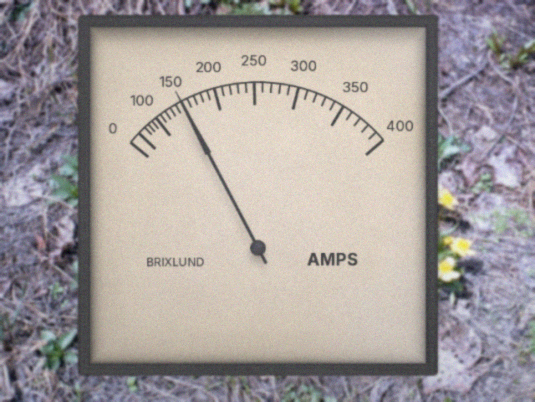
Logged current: 150 A
